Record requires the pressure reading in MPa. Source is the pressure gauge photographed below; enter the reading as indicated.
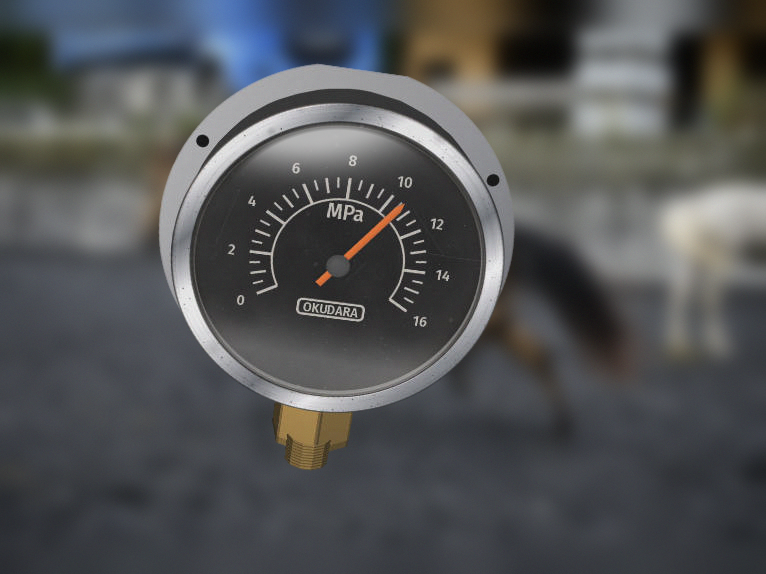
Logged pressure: 10.5 MPa
